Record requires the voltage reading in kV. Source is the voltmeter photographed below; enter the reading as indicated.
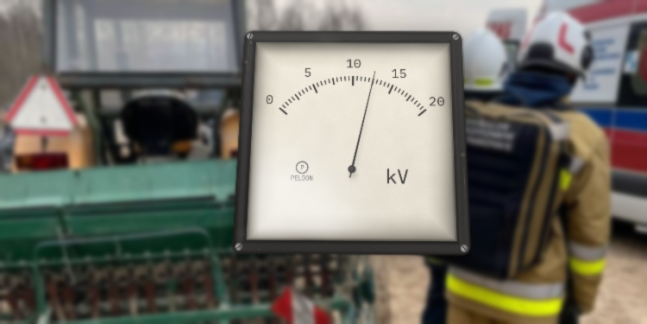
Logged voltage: 12.5 kV
